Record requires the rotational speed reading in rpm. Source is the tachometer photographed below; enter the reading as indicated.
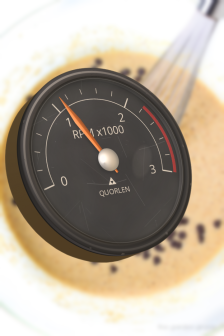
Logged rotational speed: 1100 rpm
